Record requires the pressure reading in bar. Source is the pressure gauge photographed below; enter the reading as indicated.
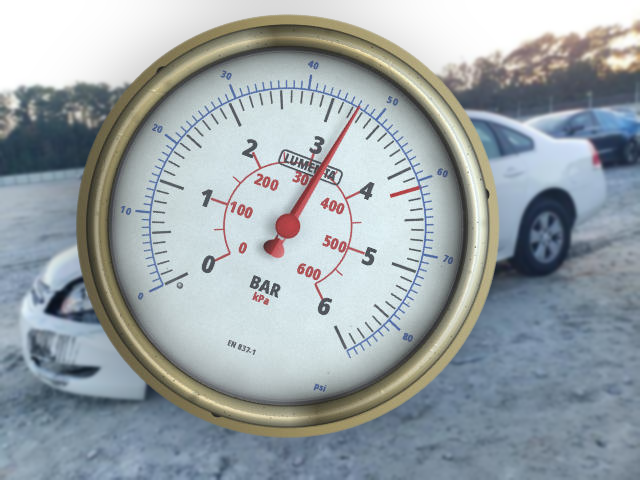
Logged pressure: 3.25 bar
